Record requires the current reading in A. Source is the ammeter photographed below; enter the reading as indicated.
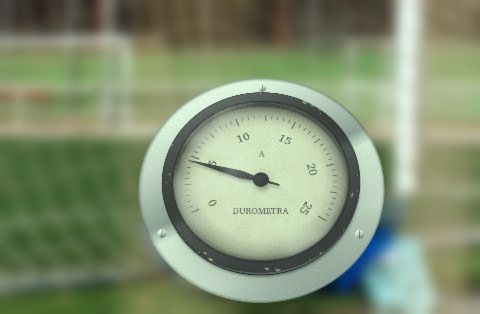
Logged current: 4.5 A
